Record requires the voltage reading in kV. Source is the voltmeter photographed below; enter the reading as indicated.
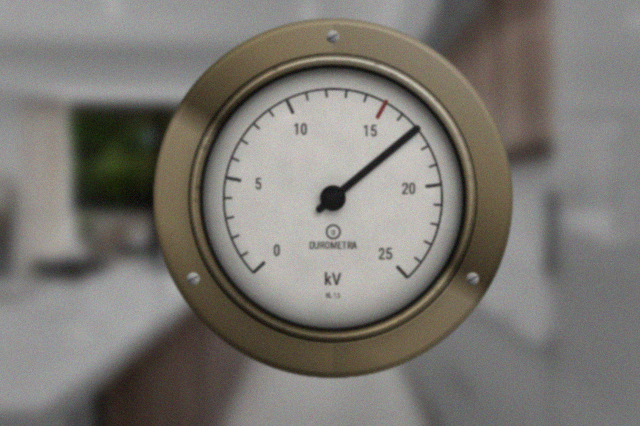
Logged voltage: 17 kV
